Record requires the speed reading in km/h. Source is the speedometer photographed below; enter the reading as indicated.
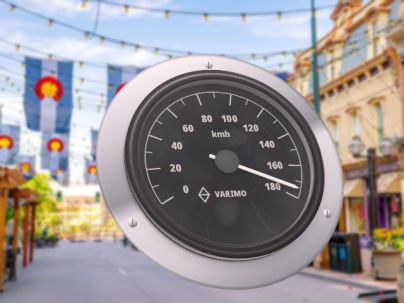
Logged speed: 175 km/h
